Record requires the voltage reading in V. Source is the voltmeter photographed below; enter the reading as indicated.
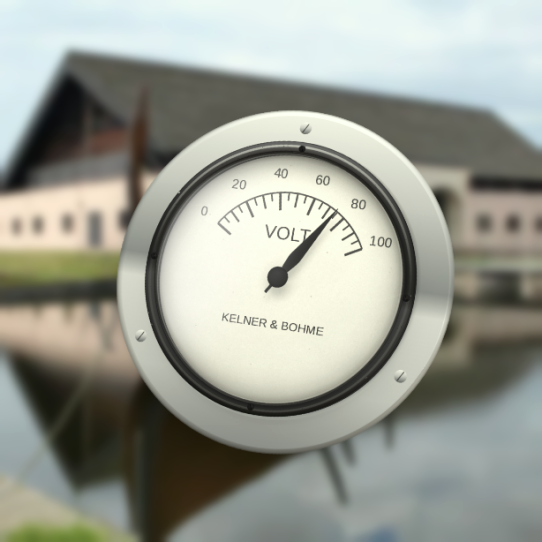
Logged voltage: 75 V
